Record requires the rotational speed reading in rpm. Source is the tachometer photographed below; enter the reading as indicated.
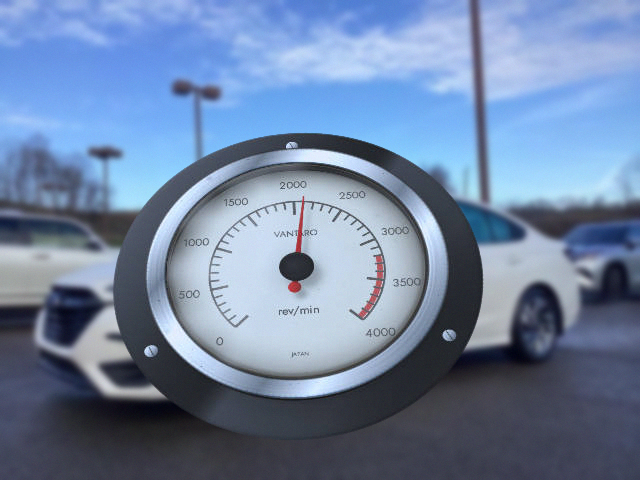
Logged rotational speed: 2100 rpm
